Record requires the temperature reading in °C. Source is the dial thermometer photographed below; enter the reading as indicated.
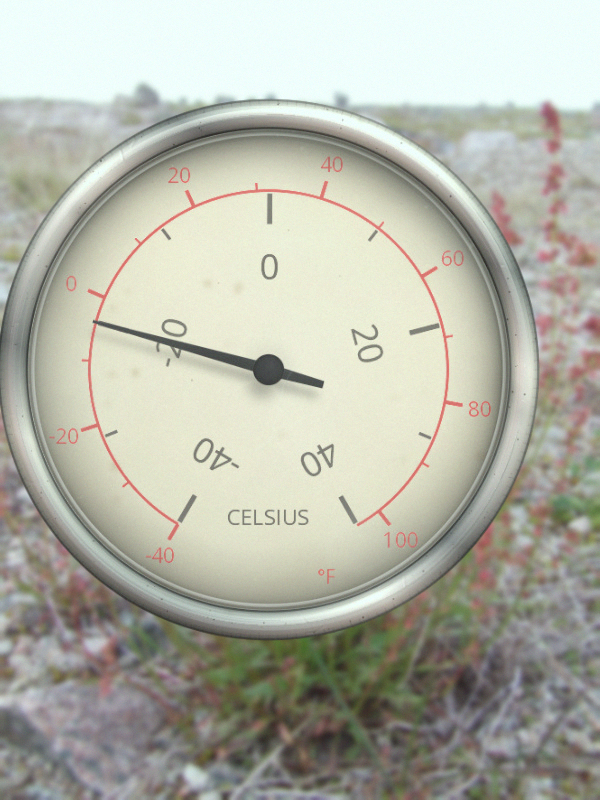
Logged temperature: -20 °C
